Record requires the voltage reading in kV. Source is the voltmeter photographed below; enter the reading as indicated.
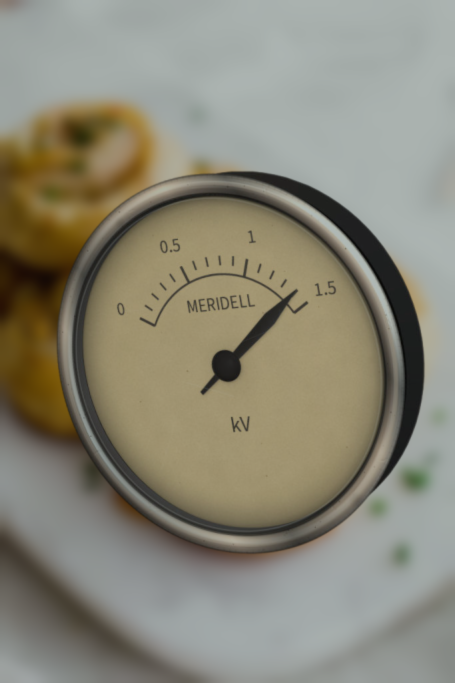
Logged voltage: 1.4 kV
